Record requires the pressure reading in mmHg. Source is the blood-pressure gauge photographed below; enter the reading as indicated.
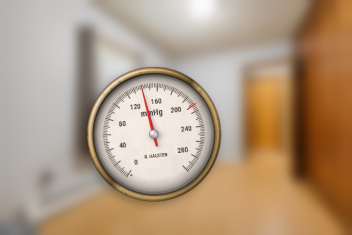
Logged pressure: 140 mmHg
